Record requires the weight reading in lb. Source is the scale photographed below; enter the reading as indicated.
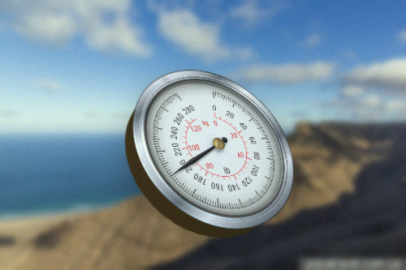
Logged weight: 200 lb
